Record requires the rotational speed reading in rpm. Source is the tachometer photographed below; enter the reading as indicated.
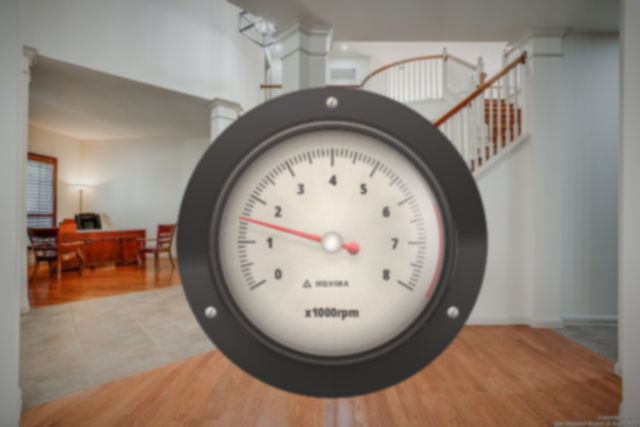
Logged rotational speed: 1500 rpm
